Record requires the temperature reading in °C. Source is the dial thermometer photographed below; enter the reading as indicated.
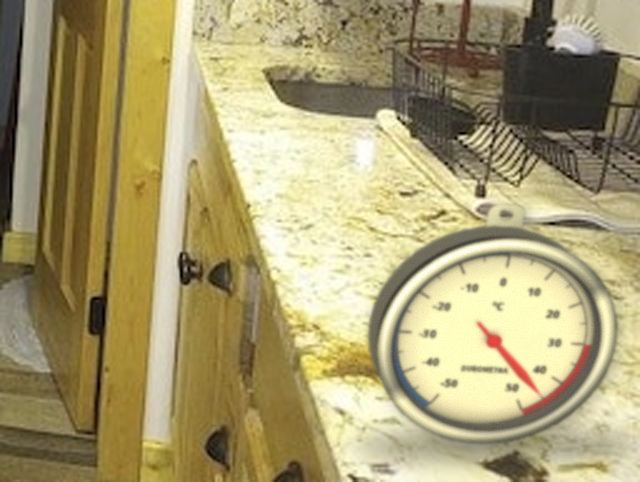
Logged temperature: 45 °C
